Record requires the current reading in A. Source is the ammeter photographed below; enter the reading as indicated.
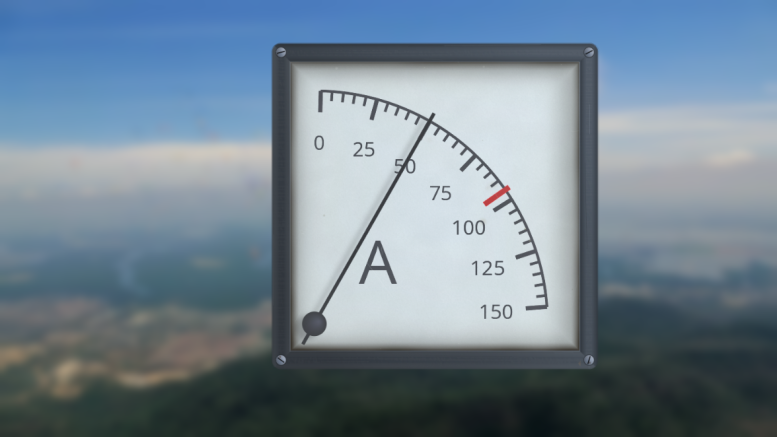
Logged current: 50 A
